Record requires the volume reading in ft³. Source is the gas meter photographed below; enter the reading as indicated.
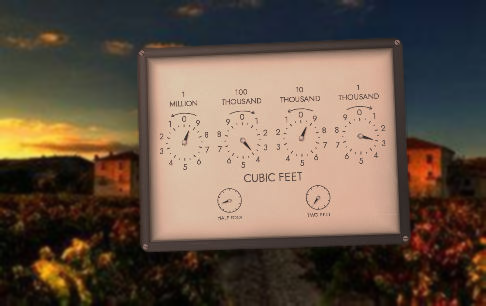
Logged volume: 939300 ft³
